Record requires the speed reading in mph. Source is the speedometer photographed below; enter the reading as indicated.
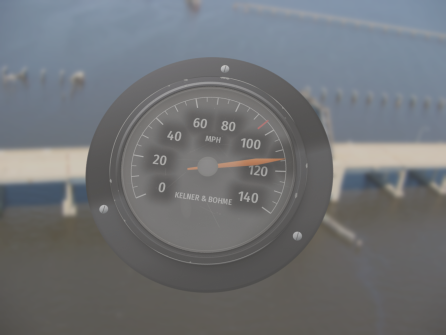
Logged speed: 115 mph
